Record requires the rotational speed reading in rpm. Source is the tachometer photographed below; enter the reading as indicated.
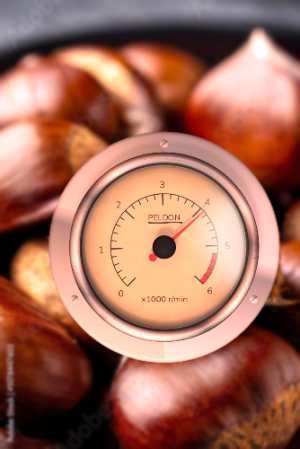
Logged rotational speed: 4100 rpm
